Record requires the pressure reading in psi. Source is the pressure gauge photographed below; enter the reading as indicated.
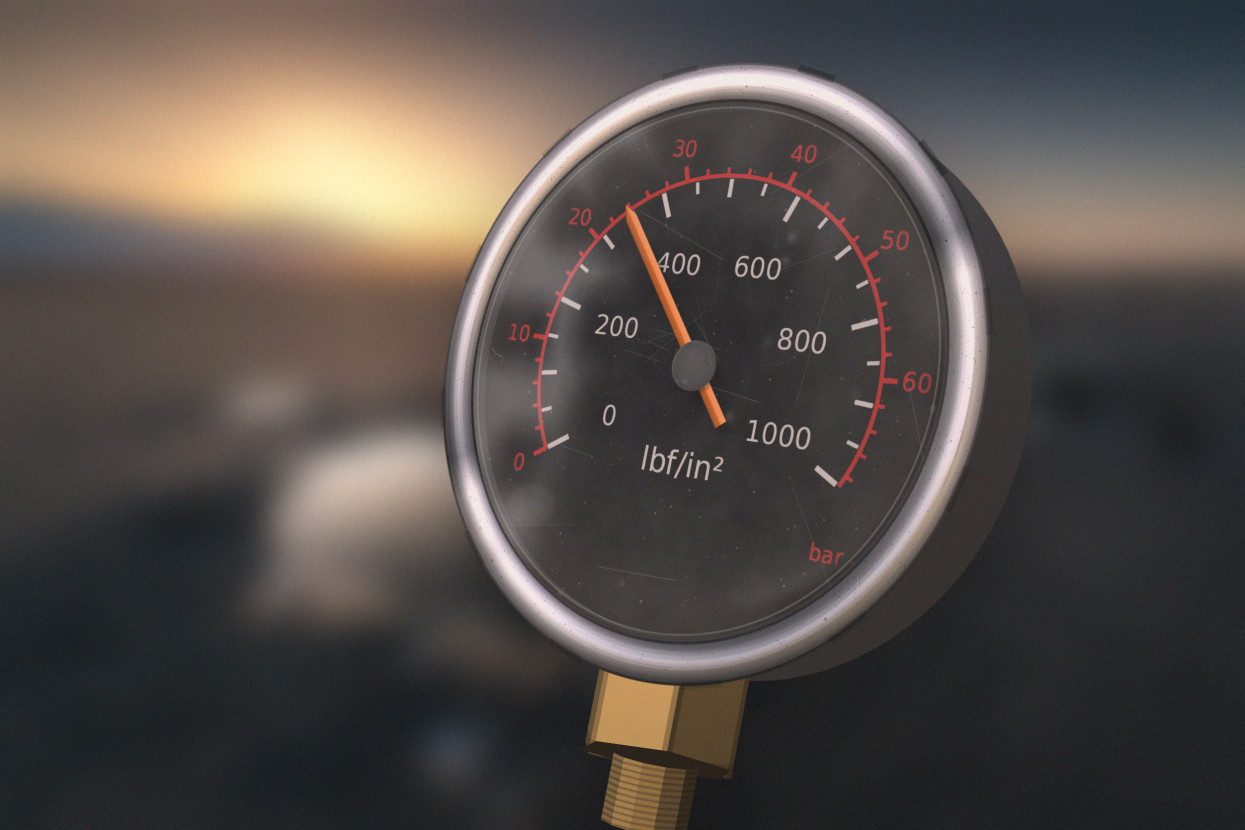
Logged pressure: 350 psi
